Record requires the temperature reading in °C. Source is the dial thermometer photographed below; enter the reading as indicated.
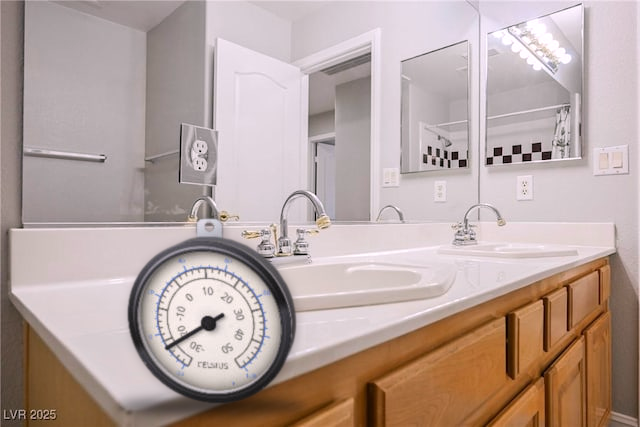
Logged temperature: -22 °C
